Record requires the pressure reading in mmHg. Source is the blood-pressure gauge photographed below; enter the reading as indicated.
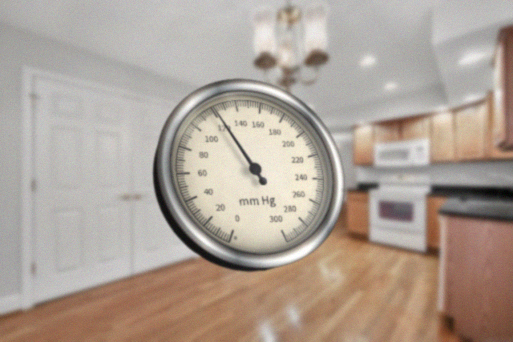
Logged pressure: 120 mmHg
